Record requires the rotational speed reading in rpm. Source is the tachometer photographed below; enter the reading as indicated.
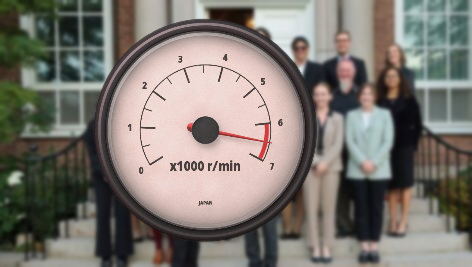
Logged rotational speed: 6500 rpm
